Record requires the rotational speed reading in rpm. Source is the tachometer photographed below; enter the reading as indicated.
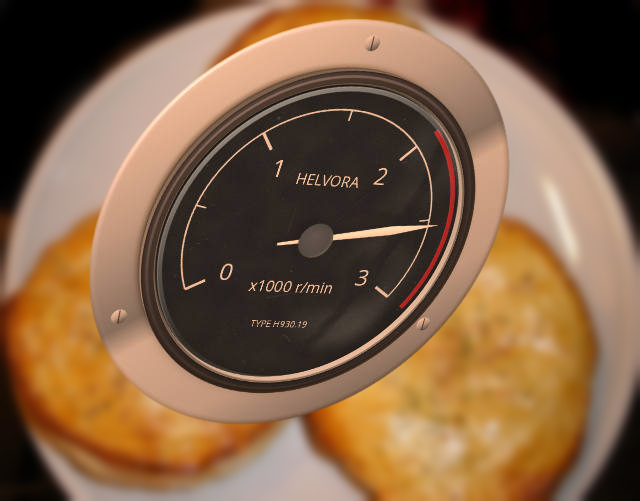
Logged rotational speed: 2500 rpm
